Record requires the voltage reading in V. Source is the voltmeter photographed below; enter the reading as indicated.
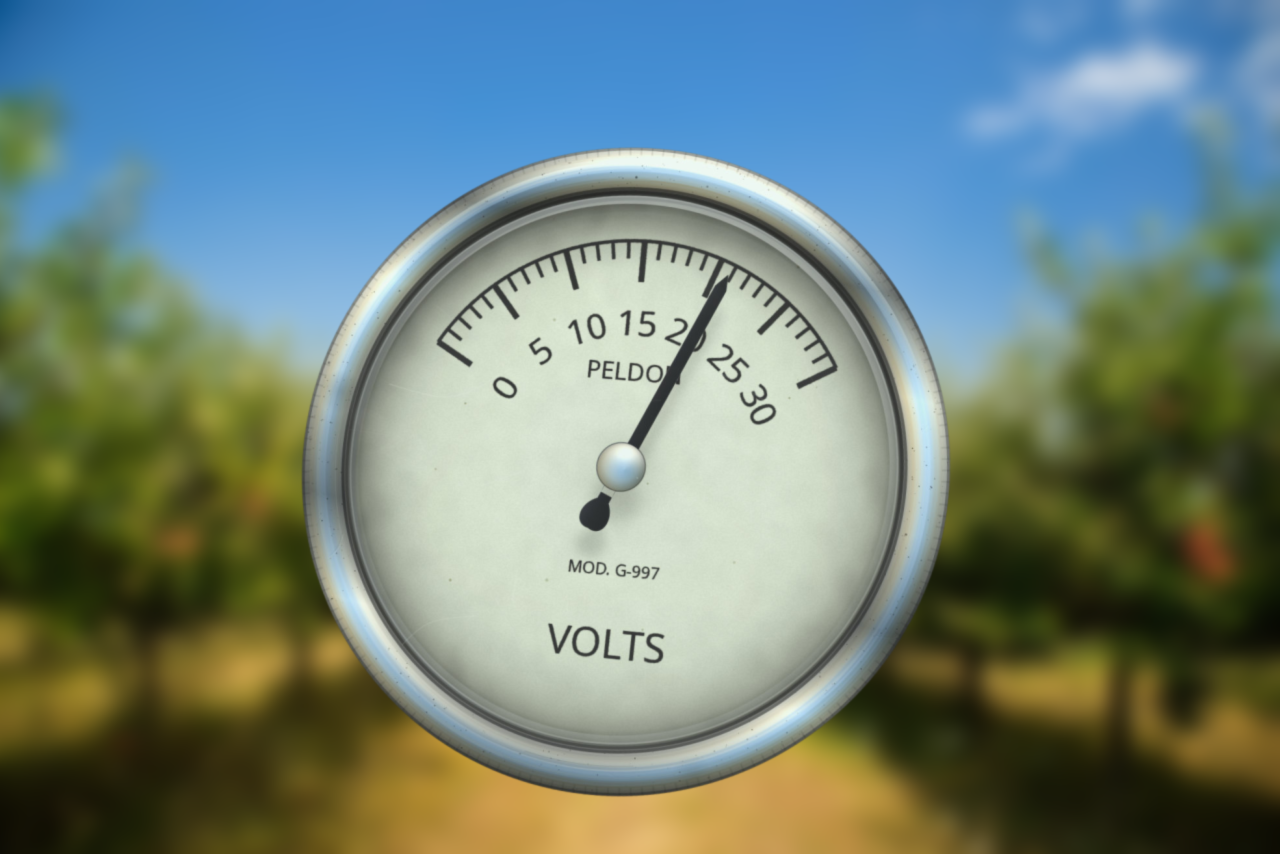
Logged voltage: 21 V
